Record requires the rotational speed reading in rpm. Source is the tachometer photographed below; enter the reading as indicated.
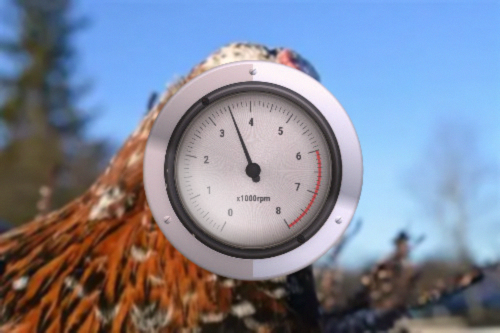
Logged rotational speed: 3500 rpm
